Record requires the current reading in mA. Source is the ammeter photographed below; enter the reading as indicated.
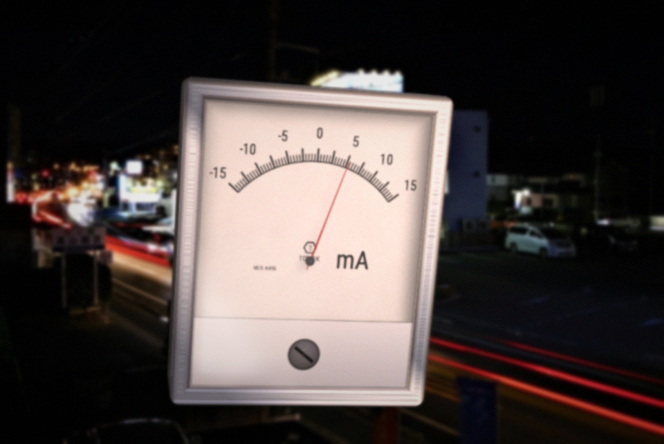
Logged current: 5 mA
